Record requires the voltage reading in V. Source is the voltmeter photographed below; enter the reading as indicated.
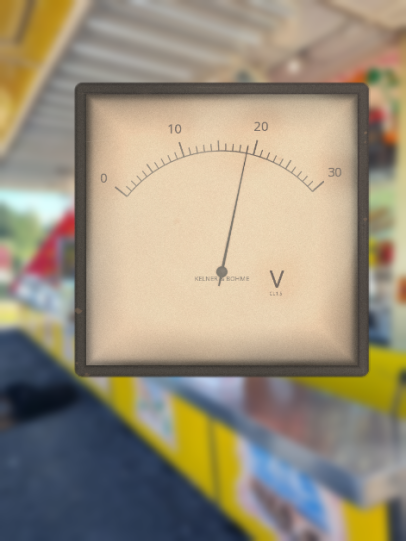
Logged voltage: 19 V
